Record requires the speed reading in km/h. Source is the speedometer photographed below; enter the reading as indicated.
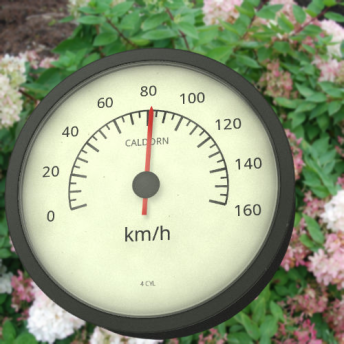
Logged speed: 82.5 km/h
